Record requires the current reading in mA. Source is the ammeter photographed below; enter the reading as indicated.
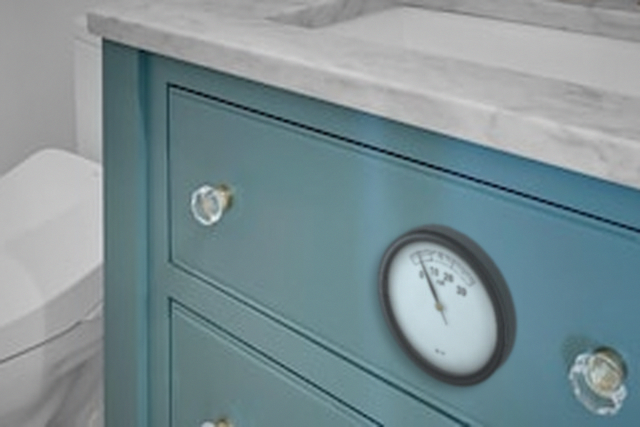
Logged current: 5 mA
